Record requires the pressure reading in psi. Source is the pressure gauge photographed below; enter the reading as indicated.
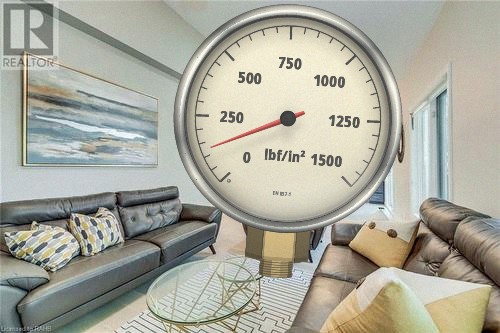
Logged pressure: 125 psi
